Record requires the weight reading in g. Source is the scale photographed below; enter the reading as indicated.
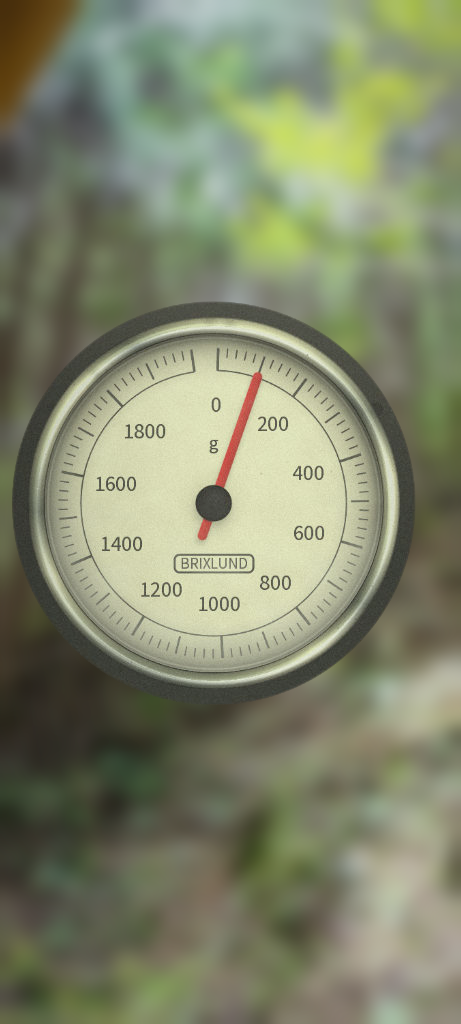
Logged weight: 100 g
